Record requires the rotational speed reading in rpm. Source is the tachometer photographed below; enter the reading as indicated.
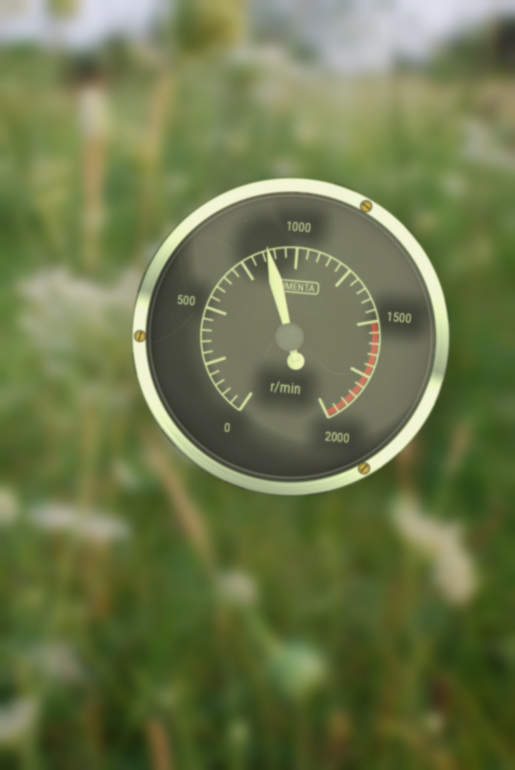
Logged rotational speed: 875 rpm
